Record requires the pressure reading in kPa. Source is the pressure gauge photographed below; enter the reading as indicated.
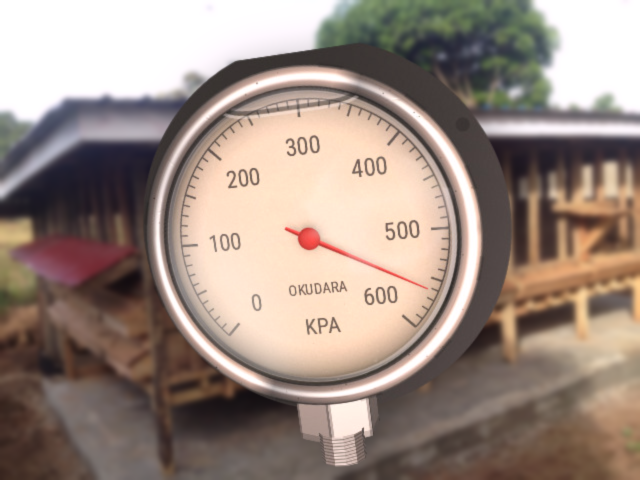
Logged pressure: 560 kPa
